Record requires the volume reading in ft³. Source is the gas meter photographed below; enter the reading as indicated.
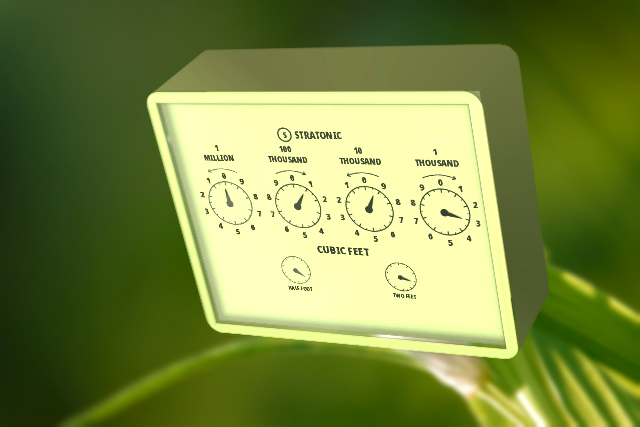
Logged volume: 9300 ft³
